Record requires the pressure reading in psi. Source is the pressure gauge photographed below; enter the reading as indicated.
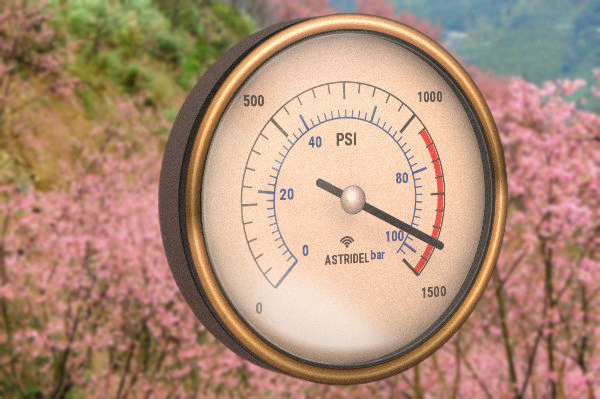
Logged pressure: 1400 psi
